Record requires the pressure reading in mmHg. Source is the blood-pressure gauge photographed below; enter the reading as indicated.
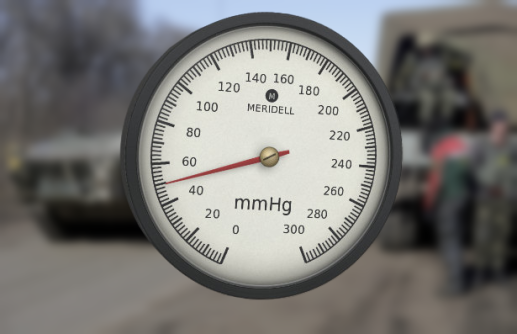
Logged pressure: 50 mmHg
